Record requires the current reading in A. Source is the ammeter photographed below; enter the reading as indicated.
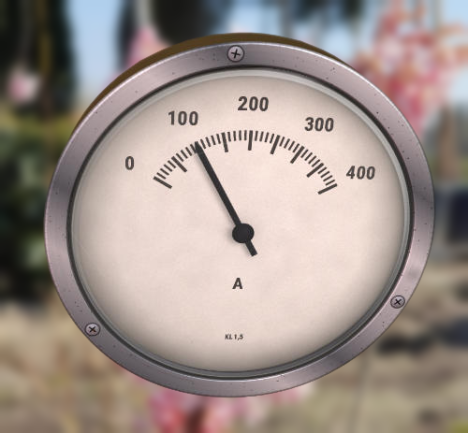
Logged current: 100 A
